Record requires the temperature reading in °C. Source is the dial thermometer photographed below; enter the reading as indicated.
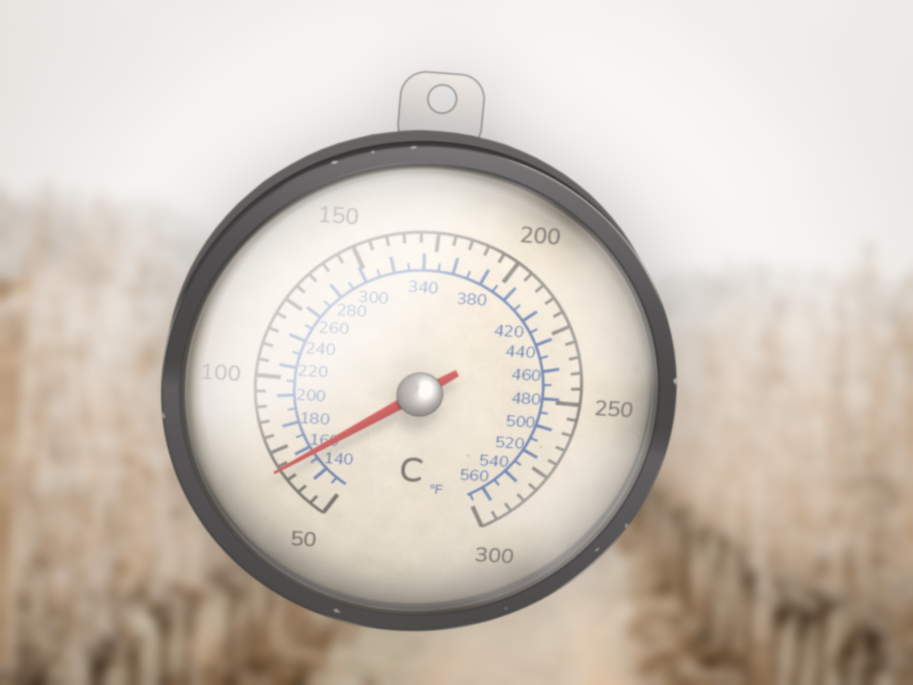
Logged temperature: 70 °C
